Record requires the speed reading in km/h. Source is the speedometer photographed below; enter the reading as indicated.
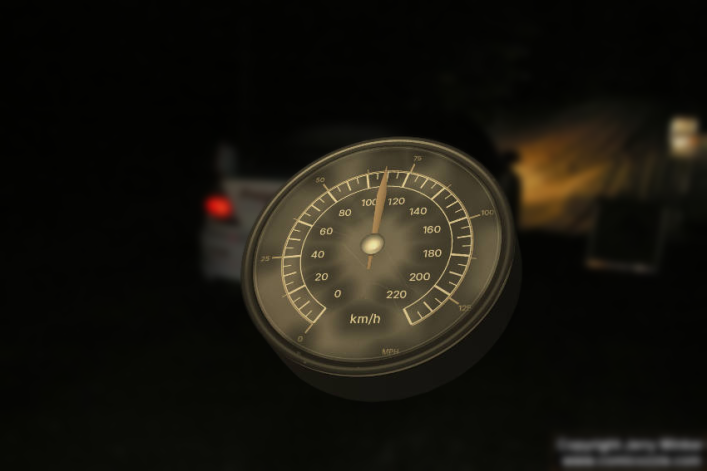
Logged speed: 110 km/h
